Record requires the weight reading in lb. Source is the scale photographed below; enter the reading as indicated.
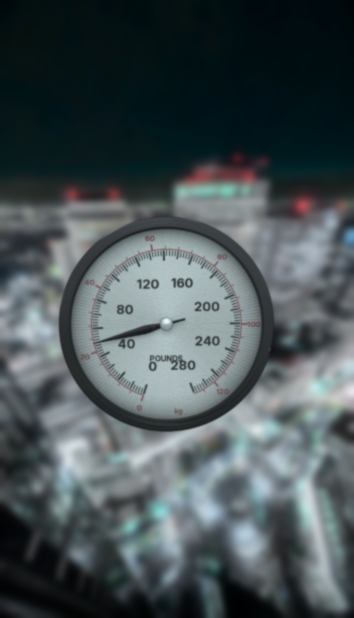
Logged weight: 50 lb
